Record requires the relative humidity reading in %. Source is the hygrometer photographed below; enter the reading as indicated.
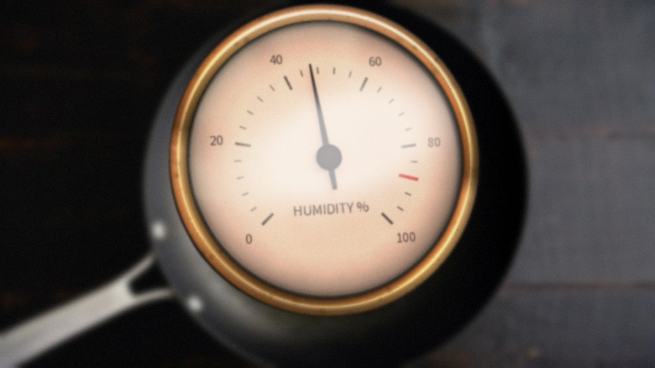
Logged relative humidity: 46 %
